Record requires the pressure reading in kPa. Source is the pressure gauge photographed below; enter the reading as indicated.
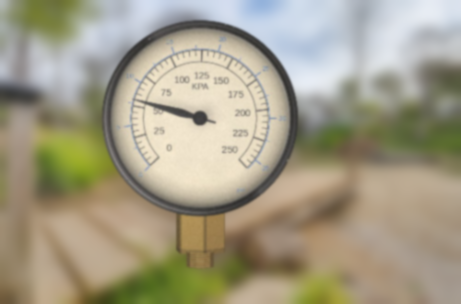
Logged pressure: 55 kPa
